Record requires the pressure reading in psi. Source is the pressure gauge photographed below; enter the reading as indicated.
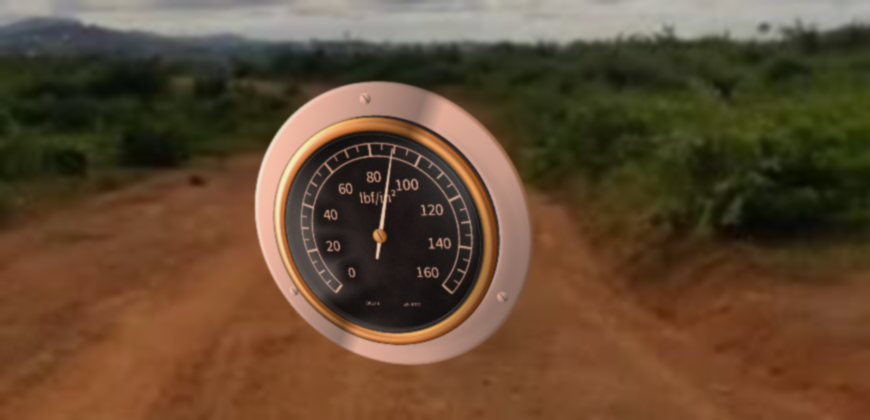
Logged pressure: 90 psi
